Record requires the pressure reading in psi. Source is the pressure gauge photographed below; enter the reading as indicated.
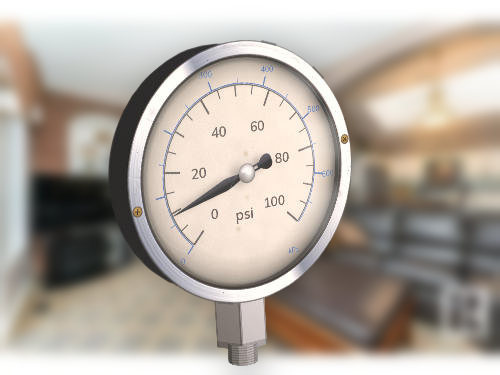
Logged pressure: 10 psi
